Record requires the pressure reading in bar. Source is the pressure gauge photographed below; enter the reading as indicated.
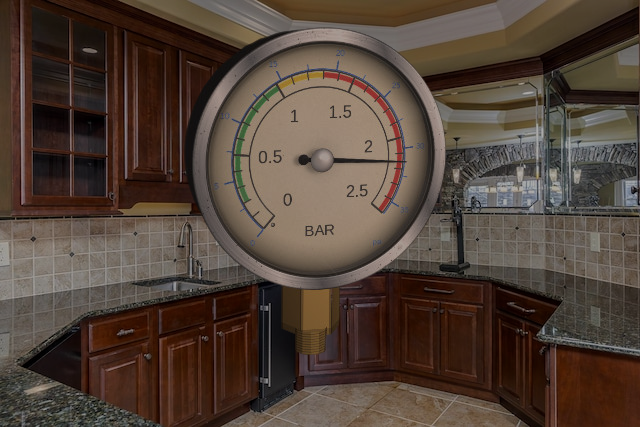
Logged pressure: 2.15 bar
